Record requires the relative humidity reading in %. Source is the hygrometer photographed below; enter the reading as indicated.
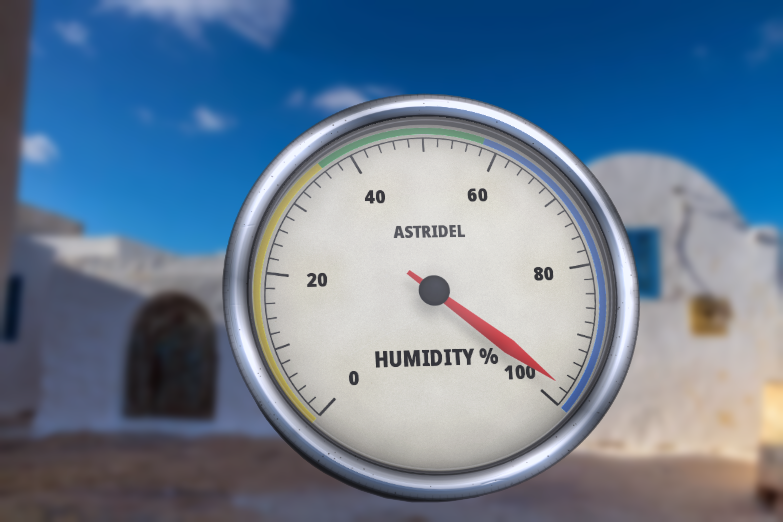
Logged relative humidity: 98 %
